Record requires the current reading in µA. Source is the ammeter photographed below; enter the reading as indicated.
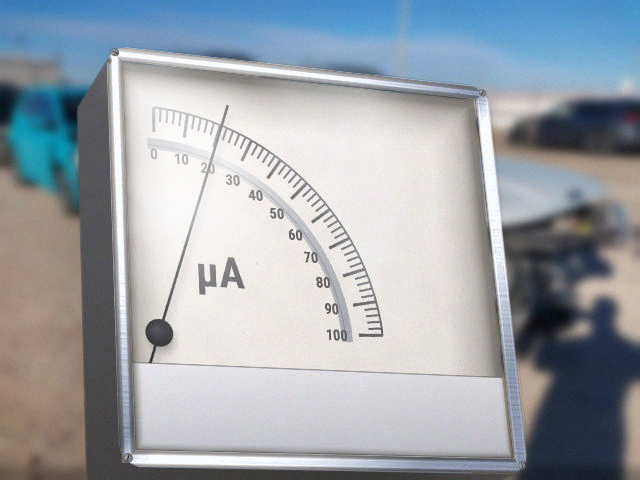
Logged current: 20 µA
